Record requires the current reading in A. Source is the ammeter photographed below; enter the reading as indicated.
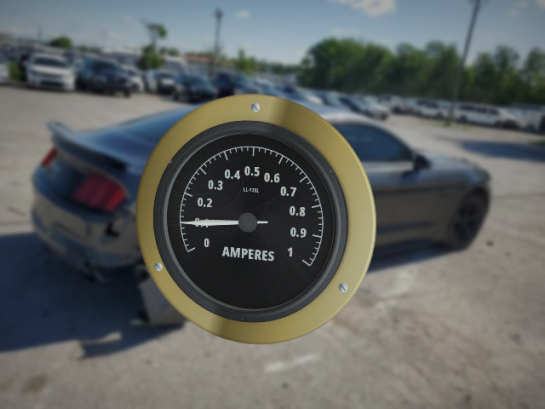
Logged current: 0.1 A
